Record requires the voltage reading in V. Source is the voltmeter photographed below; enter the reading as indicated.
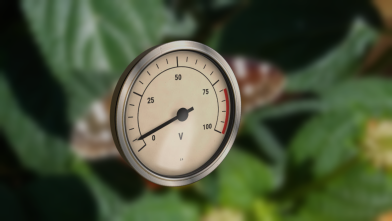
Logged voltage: 5 V
